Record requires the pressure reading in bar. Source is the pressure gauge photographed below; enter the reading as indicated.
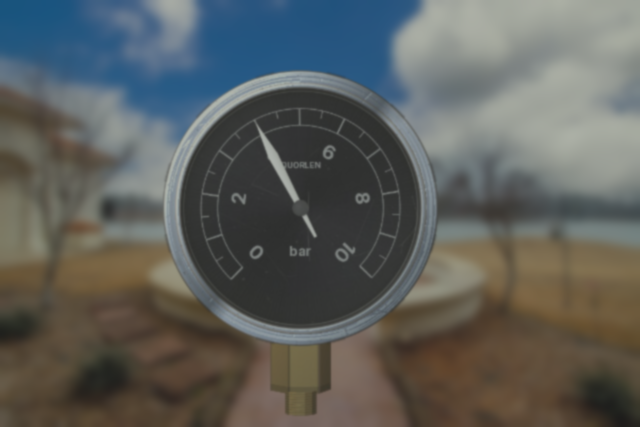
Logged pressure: 4 bar
